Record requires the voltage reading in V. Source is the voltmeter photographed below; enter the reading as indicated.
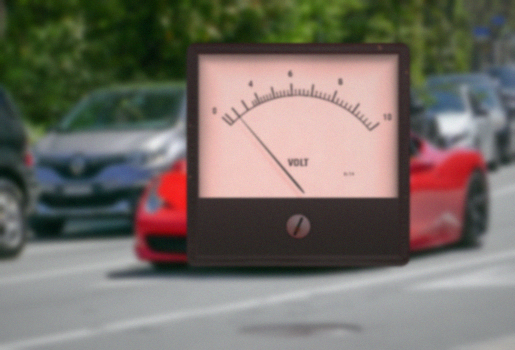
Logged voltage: 2 V
